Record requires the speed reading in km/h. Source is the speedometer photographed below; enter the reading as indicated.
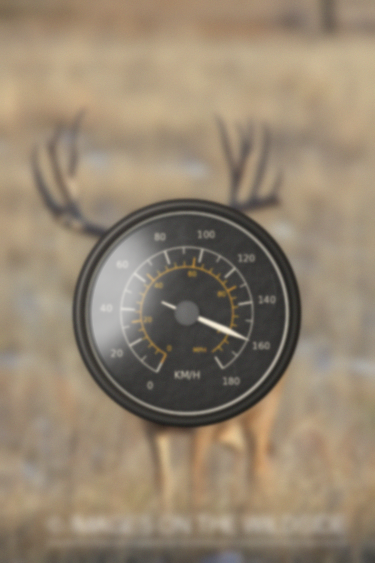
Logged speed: 160 km/h
